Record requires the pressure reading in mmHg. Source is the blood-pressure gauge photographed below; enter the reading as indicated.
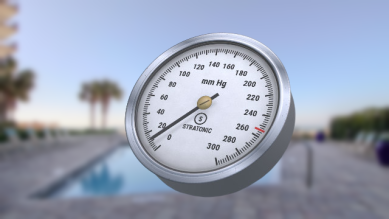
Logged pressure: 10 mmHg
